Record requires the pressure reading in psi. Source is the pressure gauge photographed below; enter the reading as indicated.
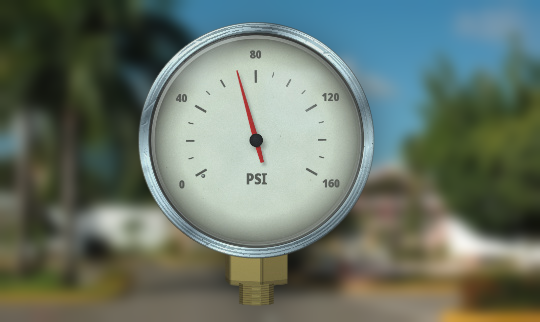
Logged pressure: 70 psi
